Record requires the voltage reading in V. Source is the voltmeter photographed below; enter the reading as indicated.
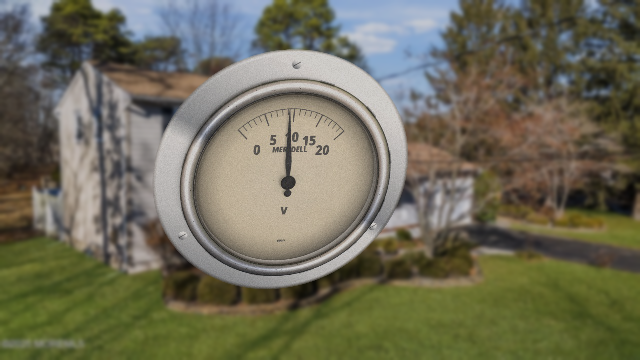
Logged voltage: 9 V
